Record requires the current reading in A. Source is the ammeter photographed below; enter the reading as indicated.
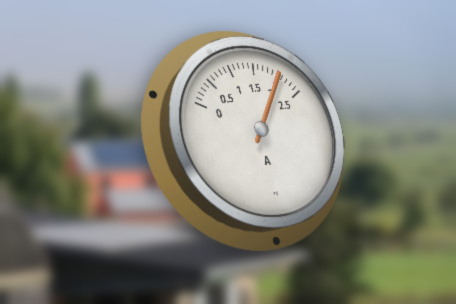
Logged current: 2 A
